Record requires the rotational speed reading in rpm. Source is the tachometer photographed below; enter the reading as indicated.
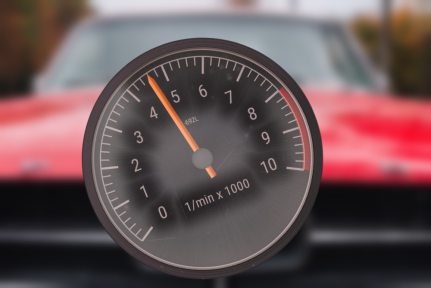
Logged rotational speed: 4600 rpm
